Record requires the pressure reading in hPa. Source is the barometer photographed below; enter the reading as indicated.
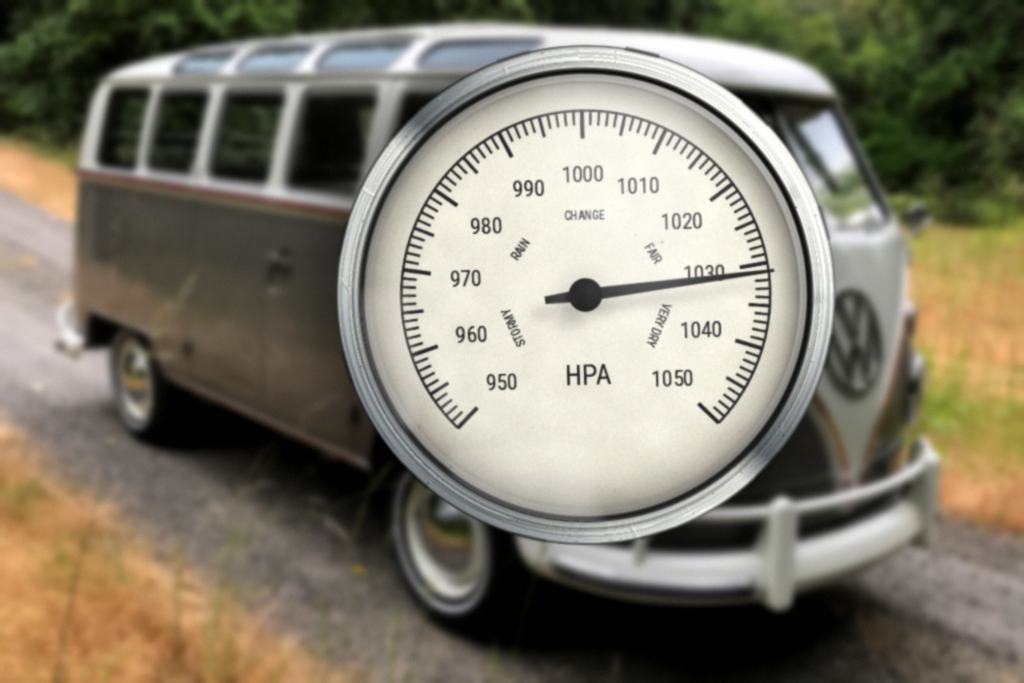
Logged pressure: 1031 hPa
